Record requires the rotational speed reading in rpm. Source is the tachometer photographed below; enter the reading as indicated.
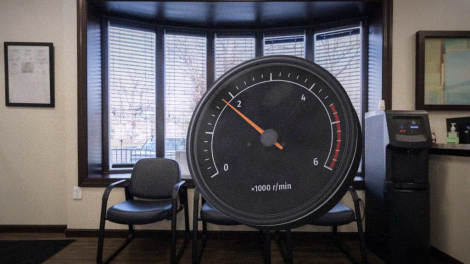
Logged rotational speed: 1800 rpm
